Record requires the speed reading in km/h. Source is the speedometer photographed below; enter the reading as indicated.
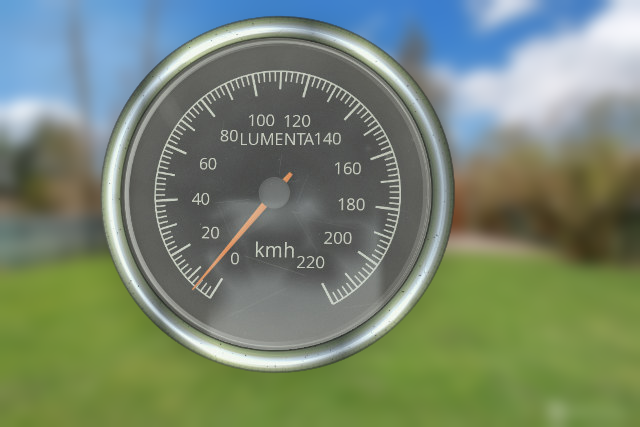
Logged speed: 6 km/h
